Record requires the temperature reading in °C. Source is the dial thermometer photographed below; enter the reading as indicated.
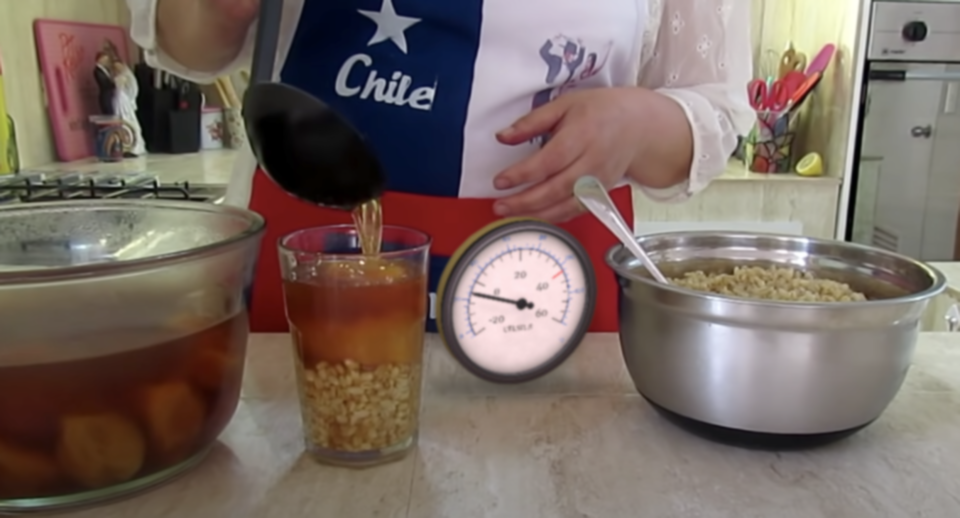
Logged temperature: -4 °C
